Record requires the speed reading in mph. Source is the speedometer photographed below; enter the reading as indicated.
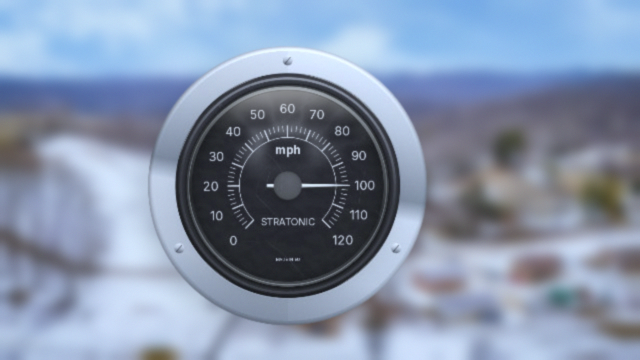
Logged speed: 100 mph
